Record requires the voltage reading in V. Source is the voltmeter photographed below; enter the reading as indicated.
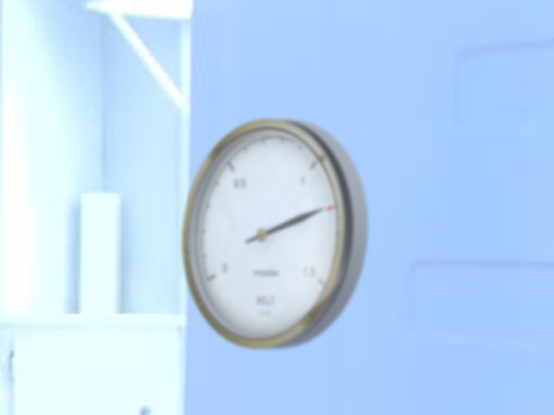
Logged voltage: 1.2 V
